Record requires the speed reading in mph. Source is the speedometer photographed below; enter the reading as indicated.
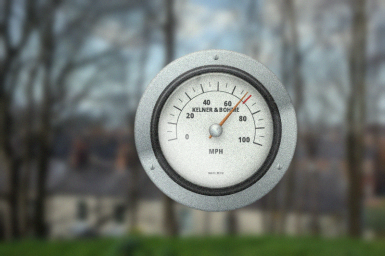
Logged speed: 67.5 mph
